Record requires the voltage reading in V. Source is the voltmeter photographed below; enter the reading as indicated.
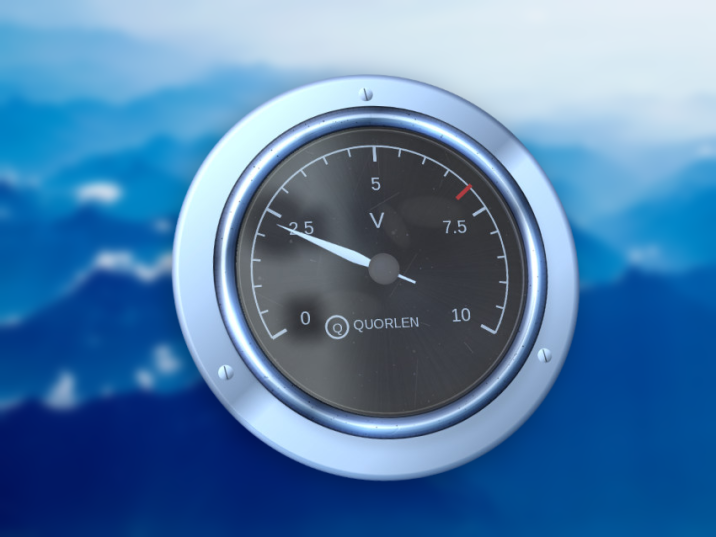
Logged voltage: 2.25 V
